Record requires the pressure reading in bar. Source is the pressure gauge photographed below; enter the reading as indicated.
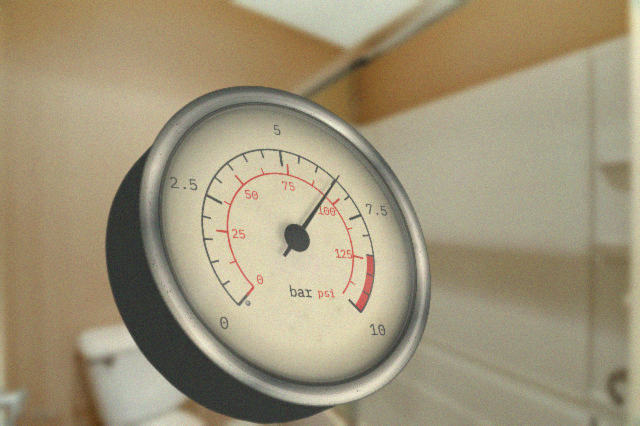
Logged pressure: 6.5 bar
